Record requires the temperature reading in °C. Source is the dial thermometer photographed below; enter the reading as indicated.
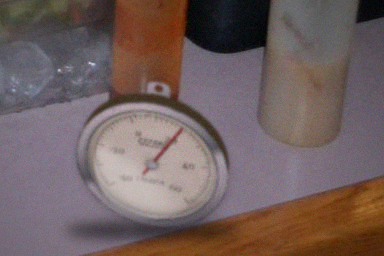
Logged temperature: 20 °C
